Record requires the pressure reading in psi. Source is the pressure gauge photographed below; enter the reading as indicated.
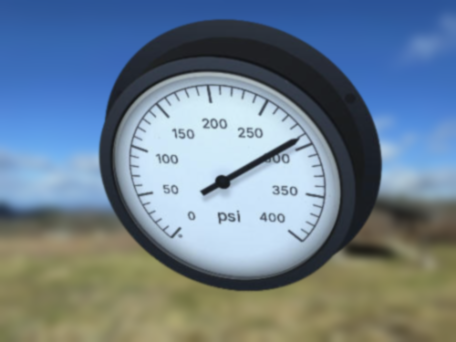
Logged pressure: 290 psi
